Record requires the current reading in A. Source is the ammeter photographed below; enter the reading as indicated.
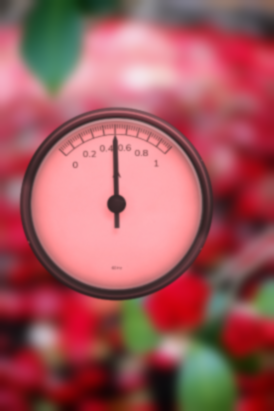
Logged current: 0.5 A
